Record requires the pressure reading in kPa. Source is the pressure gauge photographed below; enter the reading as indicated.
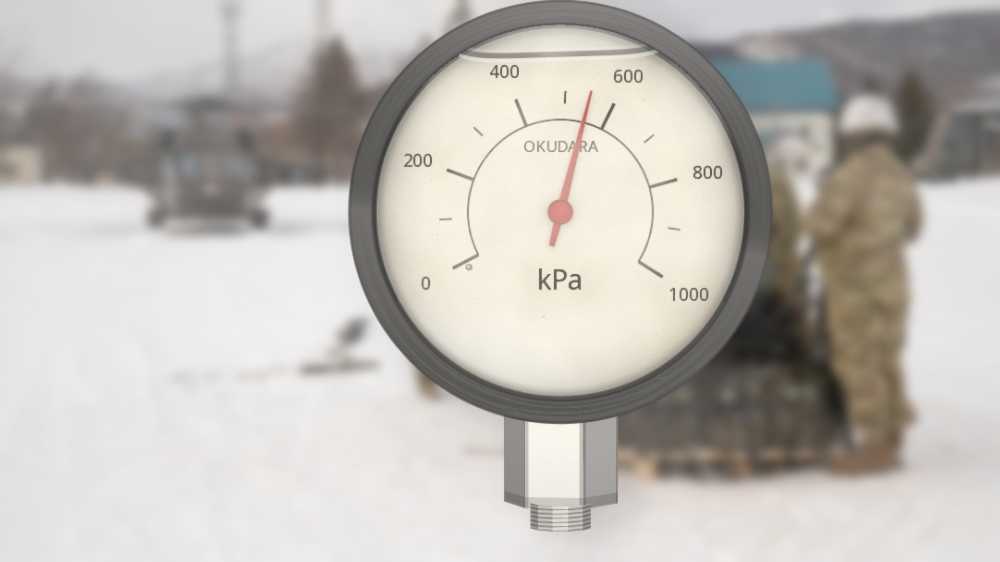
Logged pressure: 550 kPa
